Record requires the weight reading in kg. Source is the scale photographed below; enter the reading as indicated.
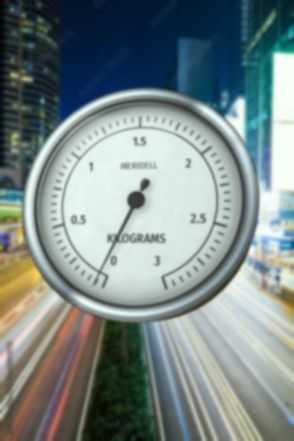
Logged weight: 0.05 kg
